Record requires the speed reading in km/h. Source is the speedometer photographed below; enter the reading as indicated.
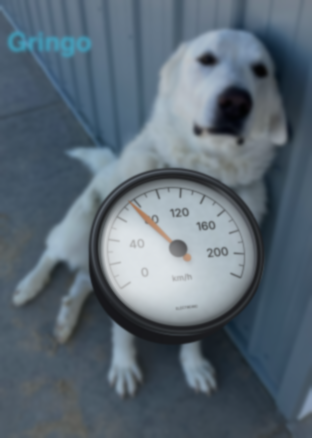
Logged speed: 75 km/h
